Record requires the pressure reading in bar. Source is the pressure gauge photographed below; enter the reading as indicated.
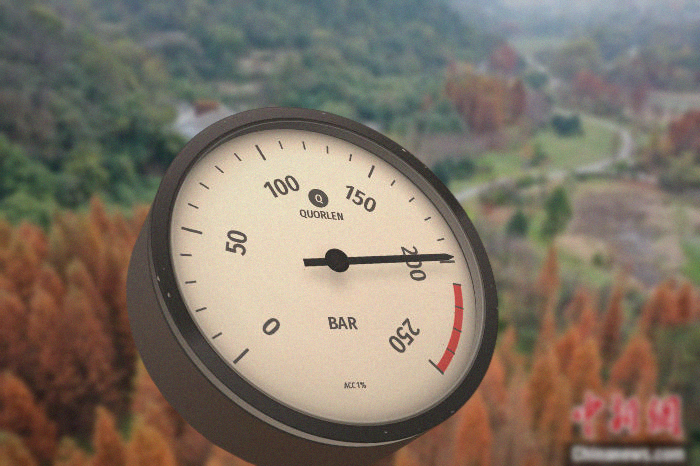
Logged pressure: 200 bar
